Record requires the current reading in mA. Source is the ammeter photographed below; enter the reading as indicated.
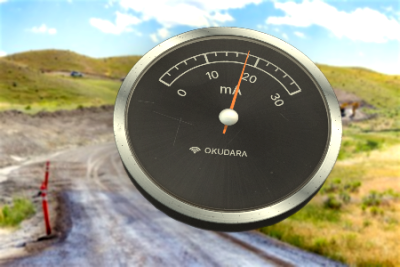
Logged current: 18 mA
